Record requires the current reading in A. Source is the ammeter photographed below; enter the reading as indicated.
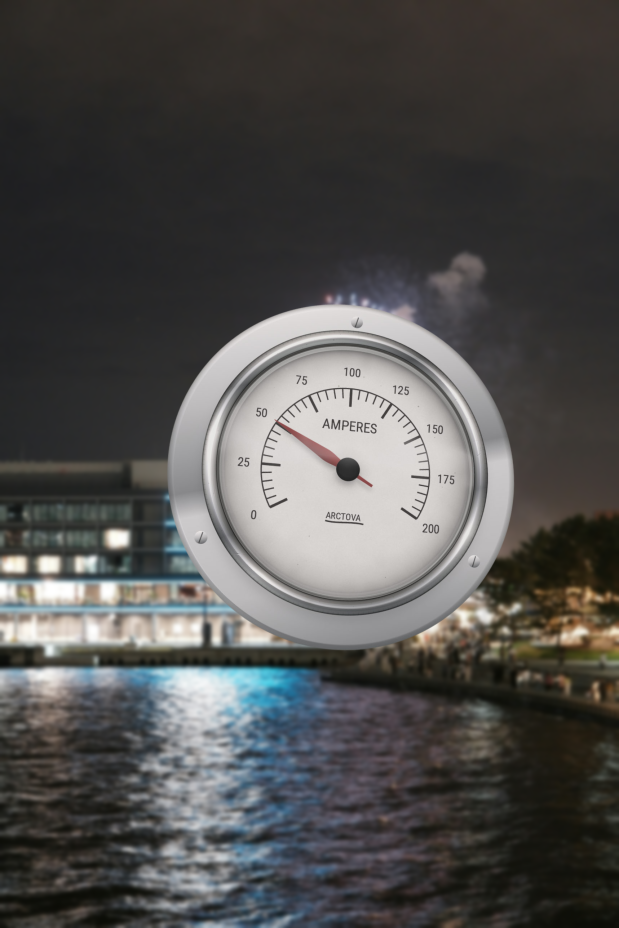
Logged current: 50 A
